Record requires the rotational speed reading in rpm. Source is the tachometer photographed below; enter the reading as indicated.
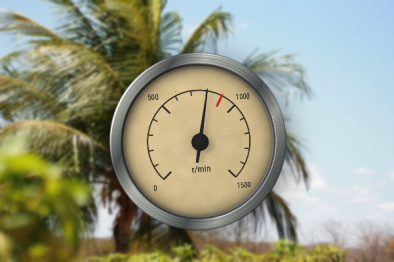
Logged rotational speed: 800 rpm
